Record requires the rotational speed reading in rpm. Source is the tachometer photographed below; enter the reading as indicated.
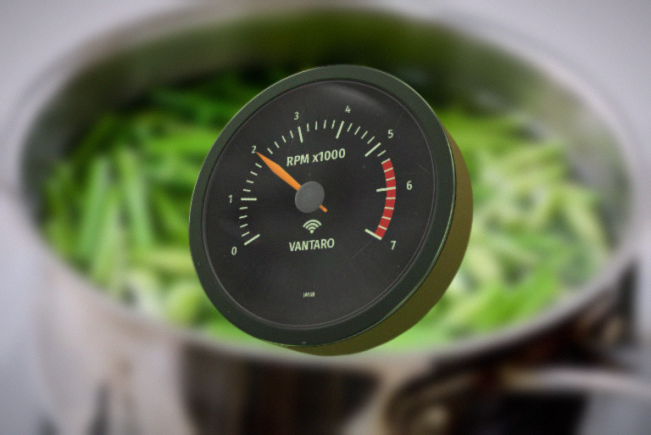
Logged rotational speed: 2000 rpm
